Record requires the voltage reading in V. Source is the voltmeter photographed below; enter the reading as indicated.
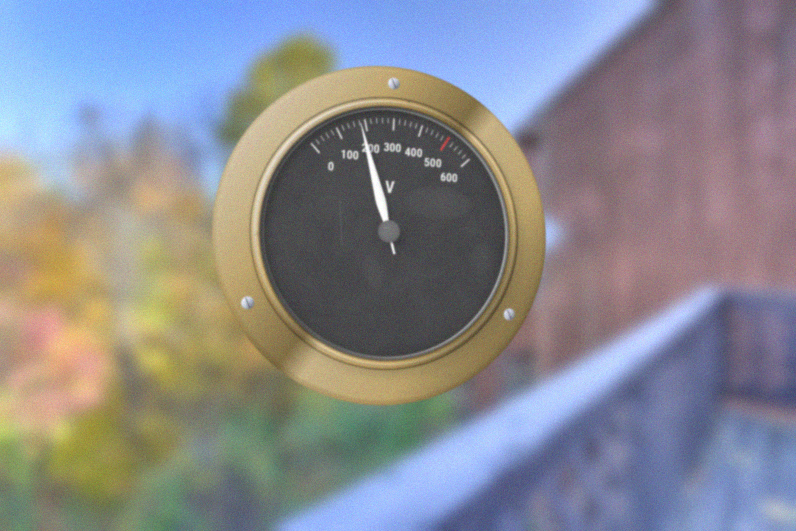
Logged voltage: 180 V
